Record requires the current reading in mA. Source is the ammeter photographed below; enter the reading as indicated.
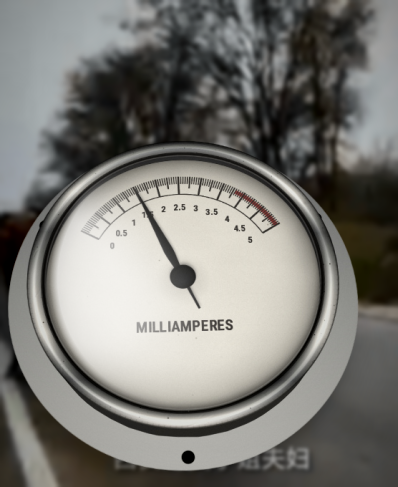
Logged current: 1.5 mA
